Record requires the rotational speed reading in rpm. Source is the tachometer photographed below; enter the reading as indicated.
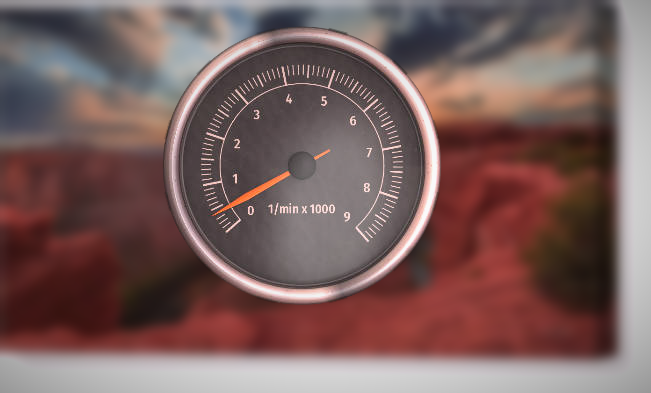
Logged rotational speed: 400 rpm
